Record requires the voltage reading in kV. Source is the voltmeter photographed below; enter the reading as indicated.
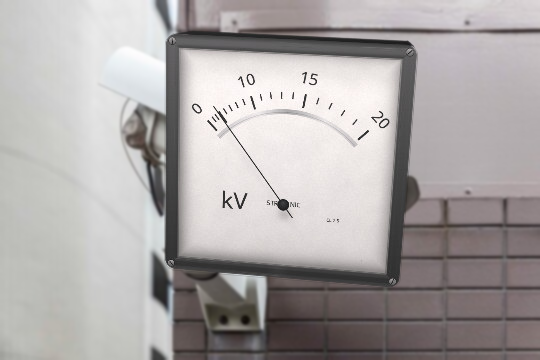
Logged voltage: 5 kV
